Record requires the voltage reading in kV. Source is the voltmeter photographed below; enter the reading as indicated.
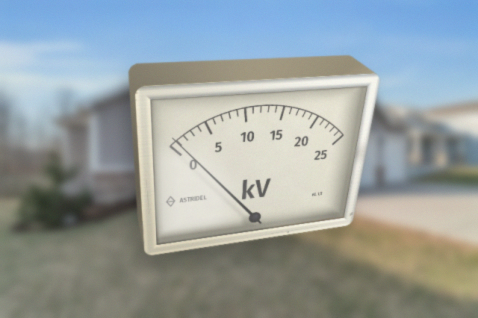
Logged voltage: 1 kV
